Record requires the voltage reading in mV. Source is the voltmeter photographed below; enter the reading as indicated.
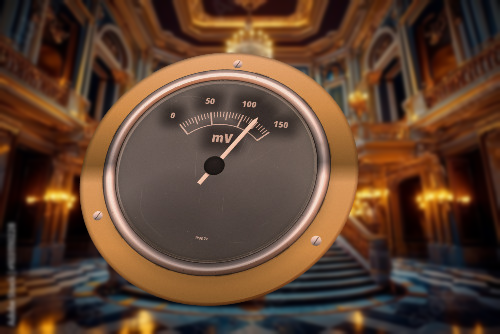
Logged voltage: 125 mV
